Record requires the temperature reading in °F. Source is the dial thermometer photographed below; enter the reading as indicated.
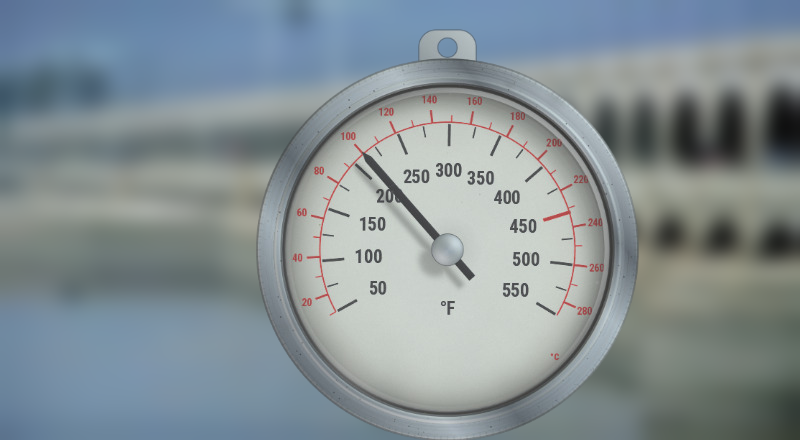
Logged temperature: 212.5 °F
